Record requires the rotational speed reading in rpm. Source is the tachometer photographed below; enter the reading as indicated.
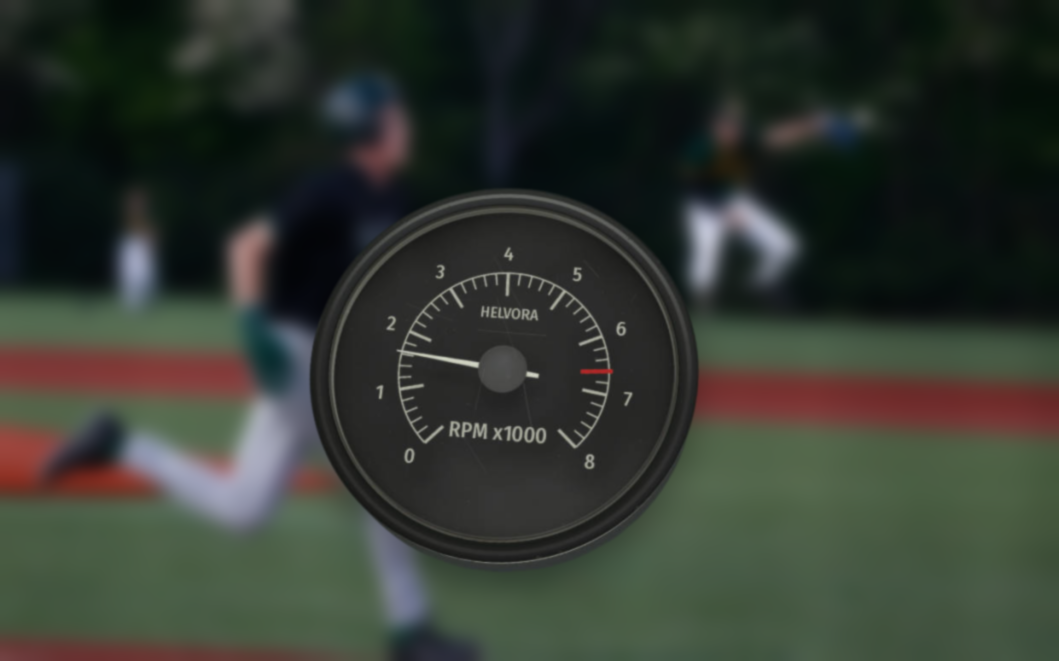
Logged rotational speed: 1600 rpm
